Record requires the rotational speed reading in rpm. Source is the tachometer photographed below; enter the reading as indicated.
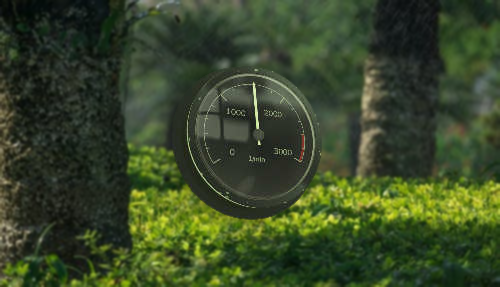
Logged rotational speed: 1500 rpm
